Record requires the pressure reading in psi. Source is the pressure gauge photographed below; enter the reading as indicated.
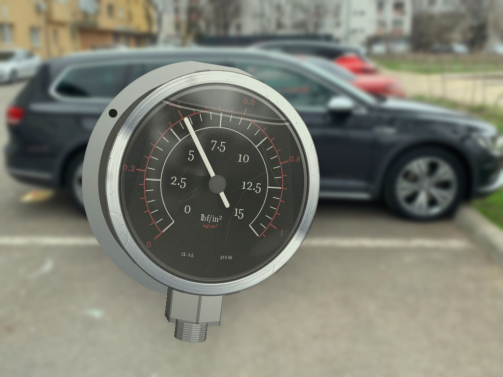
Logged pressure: 5.75 psi
